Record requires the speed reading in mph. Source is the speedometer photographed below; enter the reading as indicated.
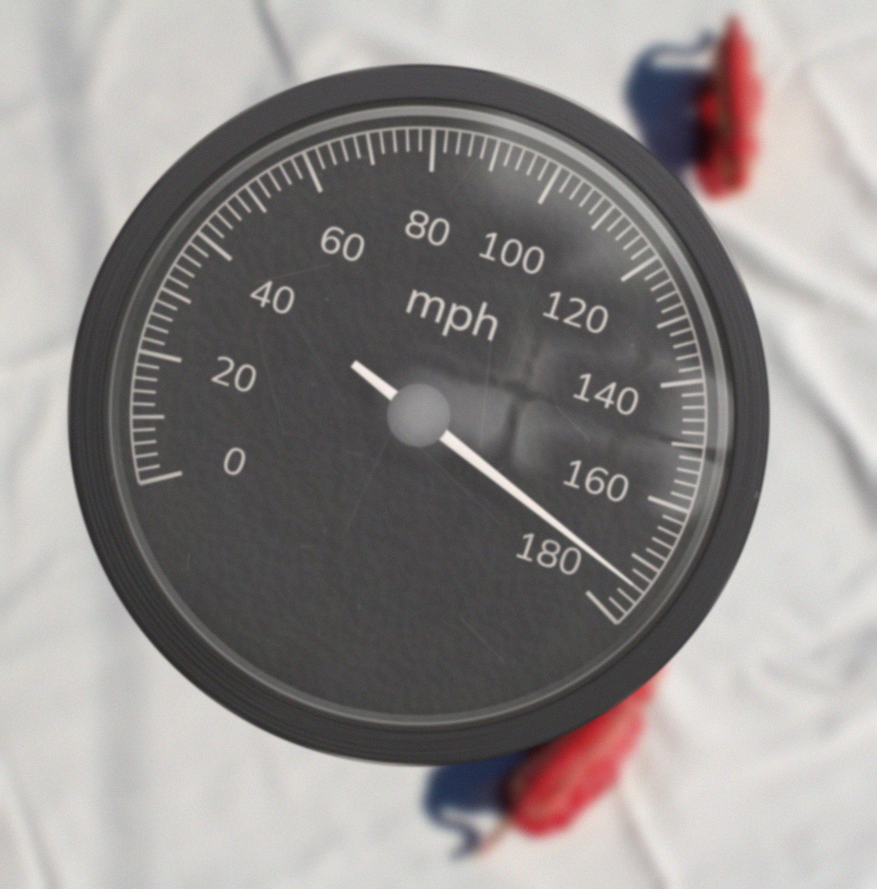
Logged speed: 174 mph
